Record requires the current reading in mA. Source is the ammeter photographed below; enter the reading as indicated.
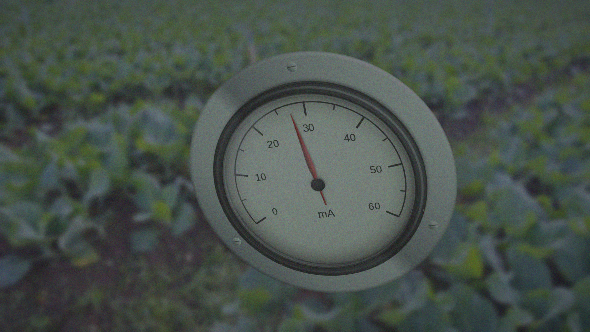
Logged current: 27.5 mA
